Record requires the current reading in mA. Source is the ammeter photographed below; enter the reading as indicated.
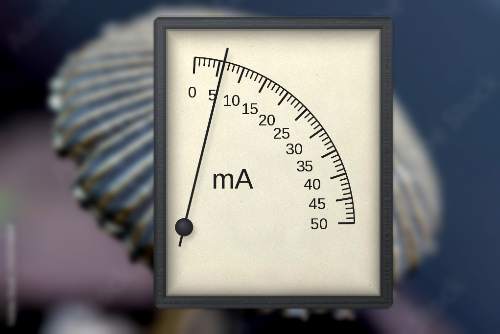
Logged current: 6 mA
